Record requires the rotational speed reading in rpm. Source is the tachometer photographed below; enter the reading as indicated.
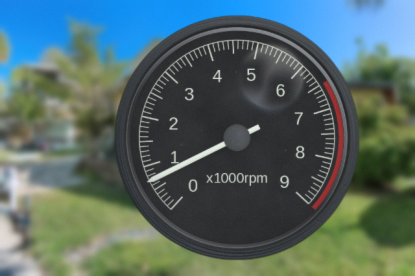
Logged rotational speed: 700 rpm
